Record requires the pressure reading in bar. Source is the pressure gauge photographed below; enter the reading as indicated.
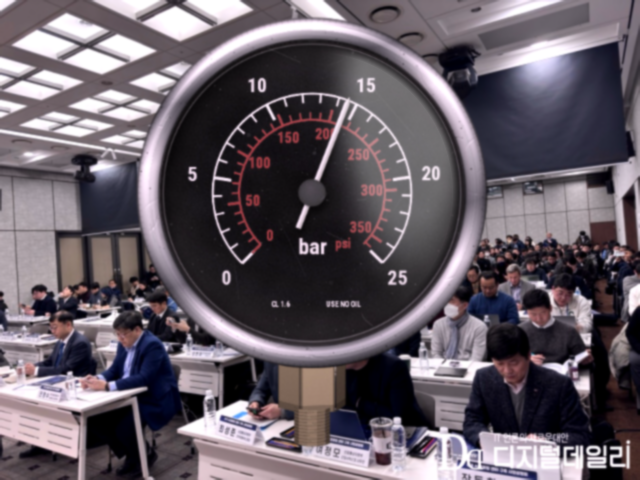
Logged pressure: 14.5 bar
